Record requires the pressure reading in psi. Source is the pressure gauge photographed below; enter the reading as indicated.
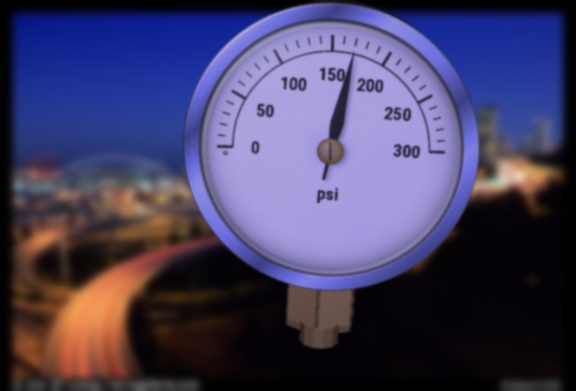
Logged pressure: 170 psi
